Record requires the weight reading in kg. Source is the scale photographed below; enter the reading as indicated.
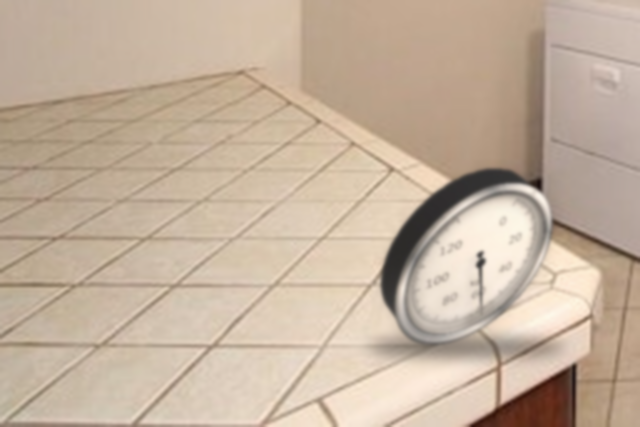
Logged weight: 60 kg
